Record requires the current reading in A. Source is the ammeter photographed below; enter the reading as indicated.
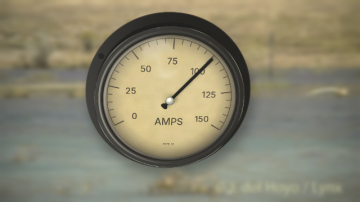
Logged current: 100 A
